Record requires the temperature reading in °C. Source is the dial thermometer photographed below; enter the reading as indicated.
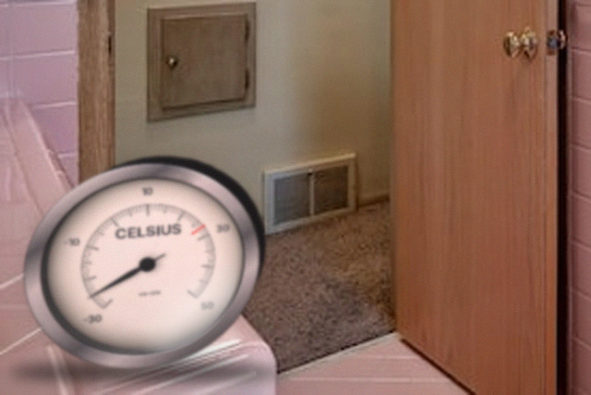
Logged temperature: -25 °C
